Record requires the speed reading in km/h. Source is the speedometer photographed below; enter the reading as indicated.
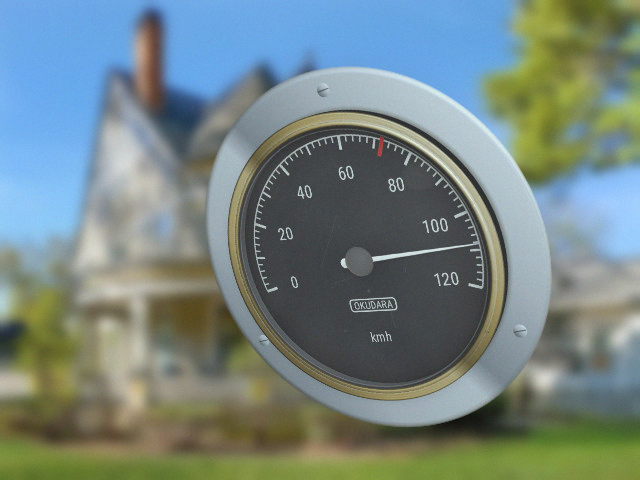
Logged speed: 108 km/h
